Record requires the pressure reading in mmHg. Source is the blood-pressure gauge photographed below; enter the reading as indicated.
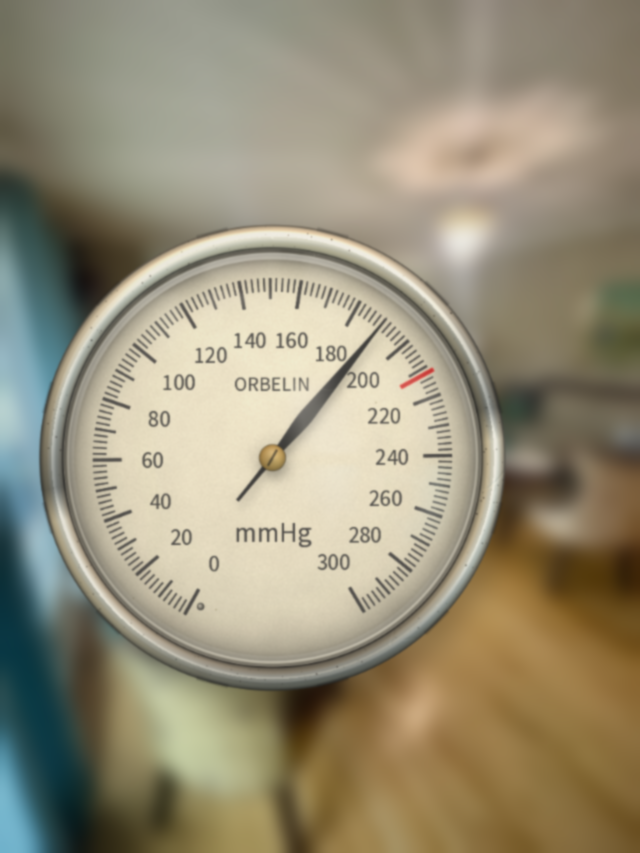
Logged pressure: 190 mmHg
